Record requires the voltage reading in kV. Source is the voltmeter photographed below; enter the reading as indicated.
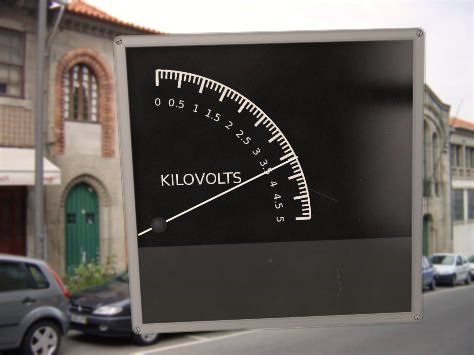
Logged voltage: 3.6 kV
